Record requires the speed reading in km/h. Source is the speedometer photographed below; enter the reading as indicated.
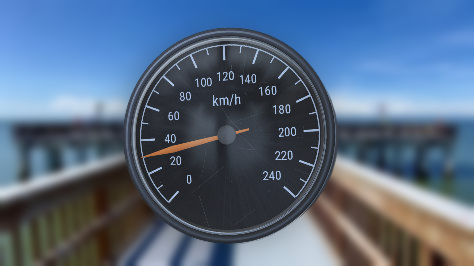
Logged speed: 30 km/h
